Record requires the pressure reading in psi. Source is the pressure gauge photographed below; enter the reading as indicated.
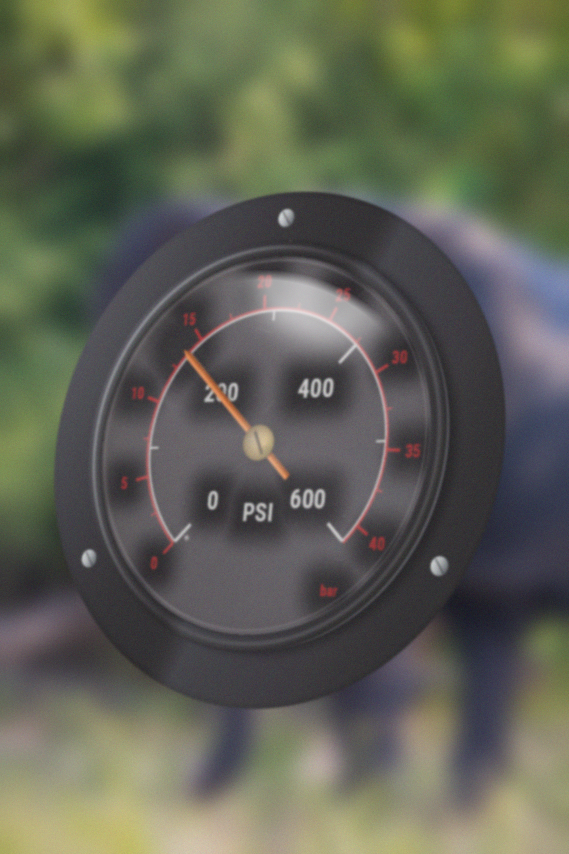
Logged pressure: 200 psi
